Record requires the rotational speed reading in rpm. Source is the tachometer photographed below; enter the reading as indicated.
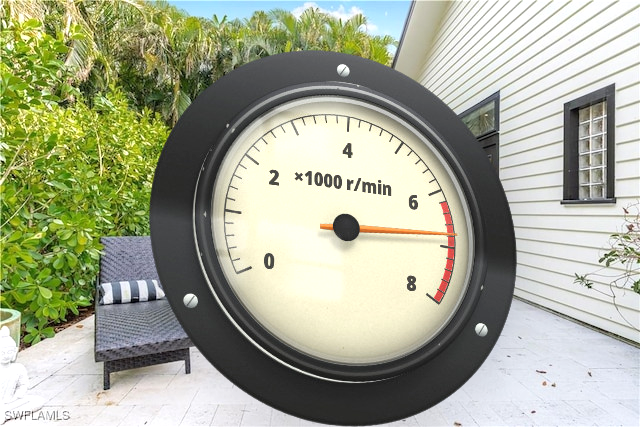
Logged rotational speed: 6800 rpm
